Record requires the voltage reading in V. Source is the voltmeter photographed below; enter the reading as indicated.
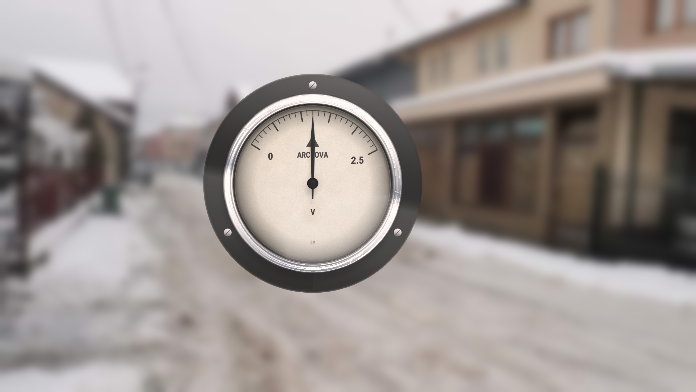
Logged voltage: 1.2 V
